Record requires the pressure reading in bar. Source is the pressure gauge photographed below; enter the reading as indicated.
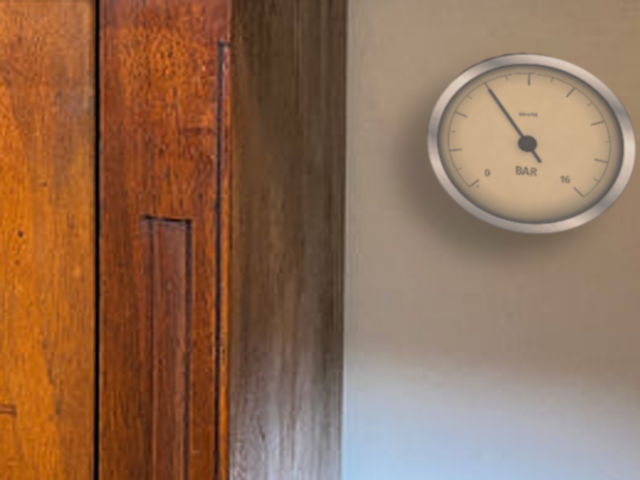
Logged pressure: 6 bar
